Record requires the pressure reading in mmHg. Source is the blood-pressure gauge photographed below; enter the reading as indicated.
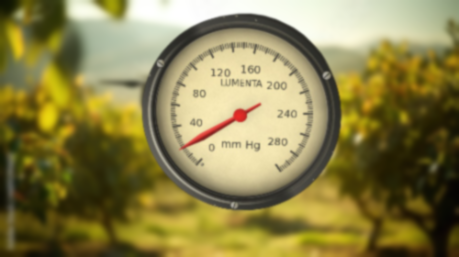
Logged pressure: 20 mmHg
